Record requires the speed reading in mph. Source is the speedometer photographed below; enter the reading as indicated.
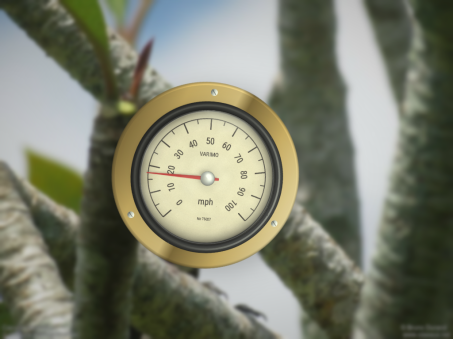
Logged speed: 17.5 mph
